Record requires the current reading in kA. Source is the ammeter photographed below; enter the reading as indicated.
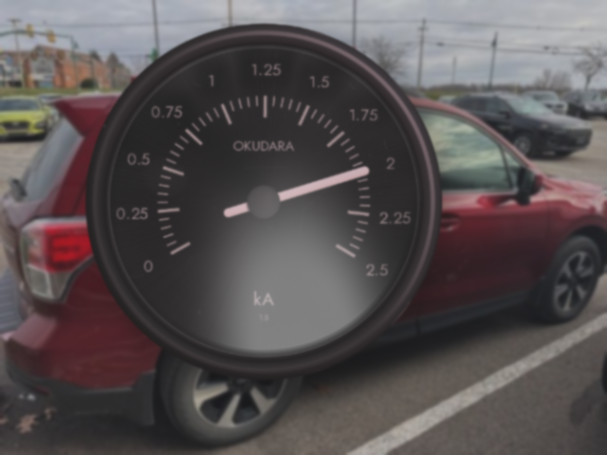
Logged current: 2 kA
